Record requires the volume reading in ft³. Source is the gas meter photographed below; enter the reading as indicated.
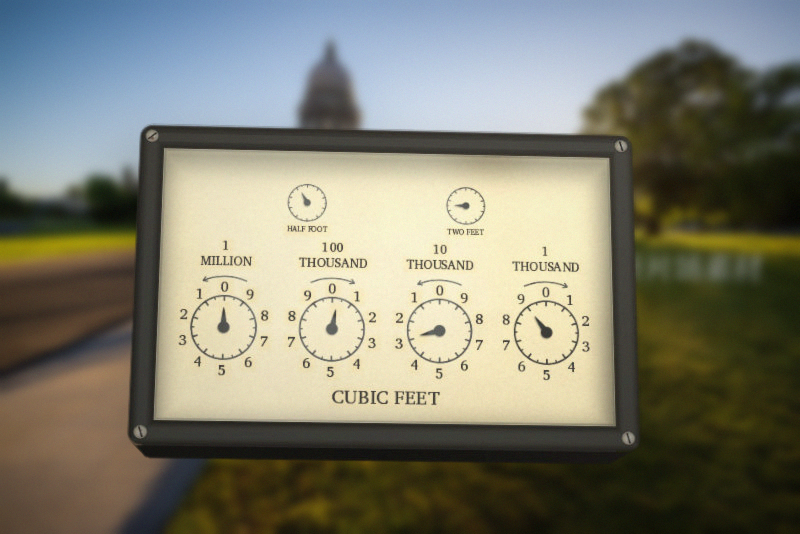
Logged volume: 2900 ft³
